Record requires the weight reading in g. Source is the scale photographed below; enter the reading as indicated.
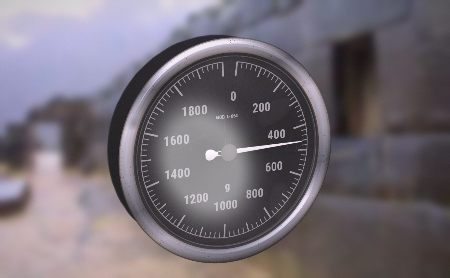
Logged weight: 460 g
